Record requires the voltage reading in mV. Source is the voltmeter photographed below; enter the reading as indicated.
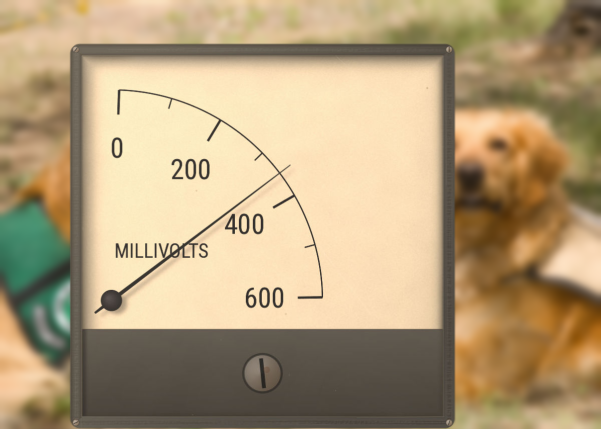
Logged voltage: 350 mV
